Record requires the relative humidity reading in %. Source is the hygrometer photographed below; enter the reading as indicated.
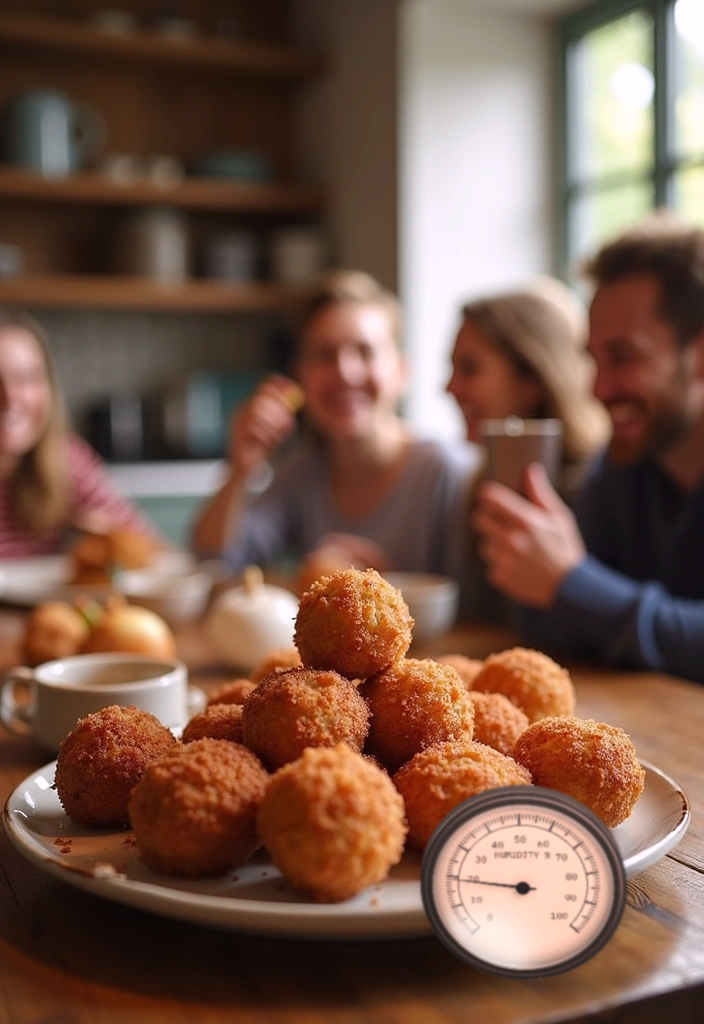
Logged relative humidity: 20 %
